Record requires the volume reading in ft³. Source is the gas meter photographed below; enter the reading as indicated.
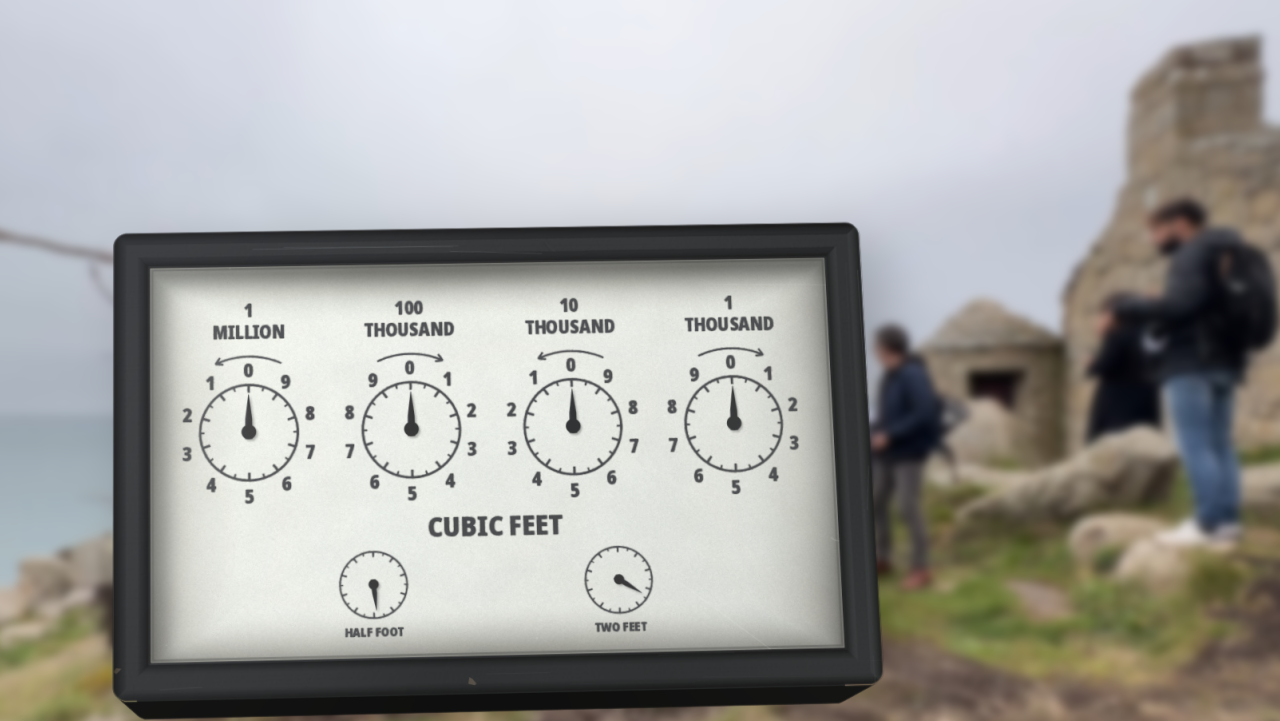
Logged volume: 0 ft³
